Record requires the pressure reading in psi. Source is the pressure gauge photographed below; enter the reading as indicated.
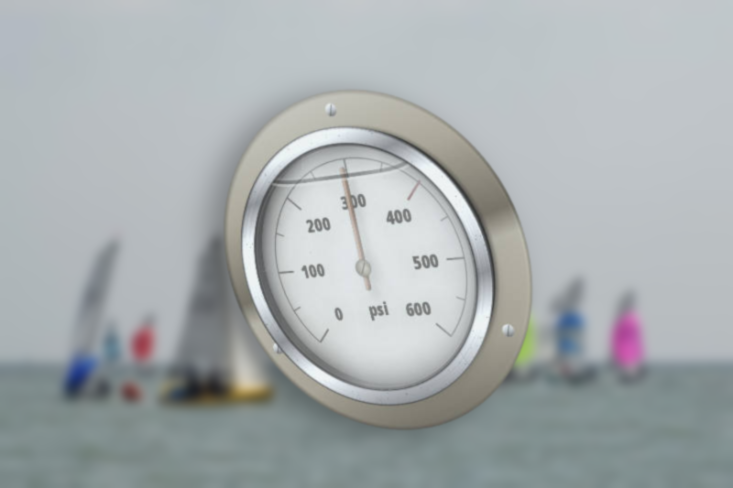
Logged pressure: 300 psi
